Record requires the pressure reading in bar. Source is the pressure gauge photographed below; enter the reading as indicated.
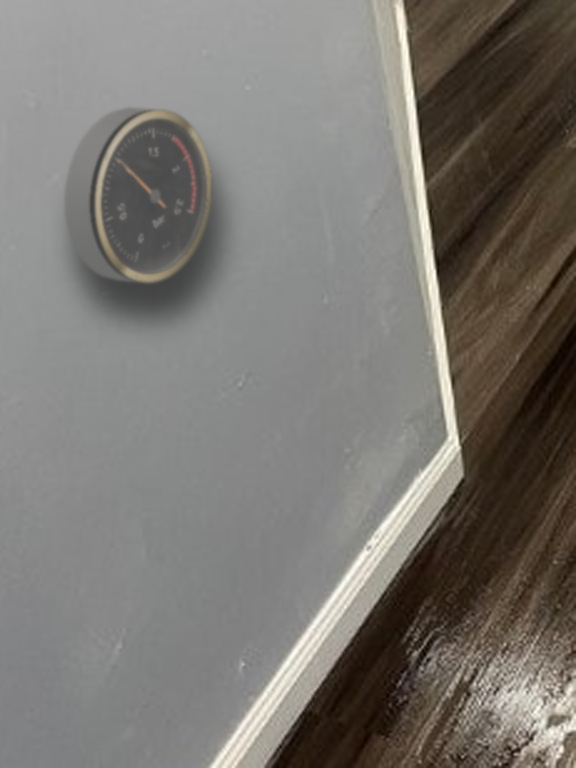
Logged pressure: 1 bar
